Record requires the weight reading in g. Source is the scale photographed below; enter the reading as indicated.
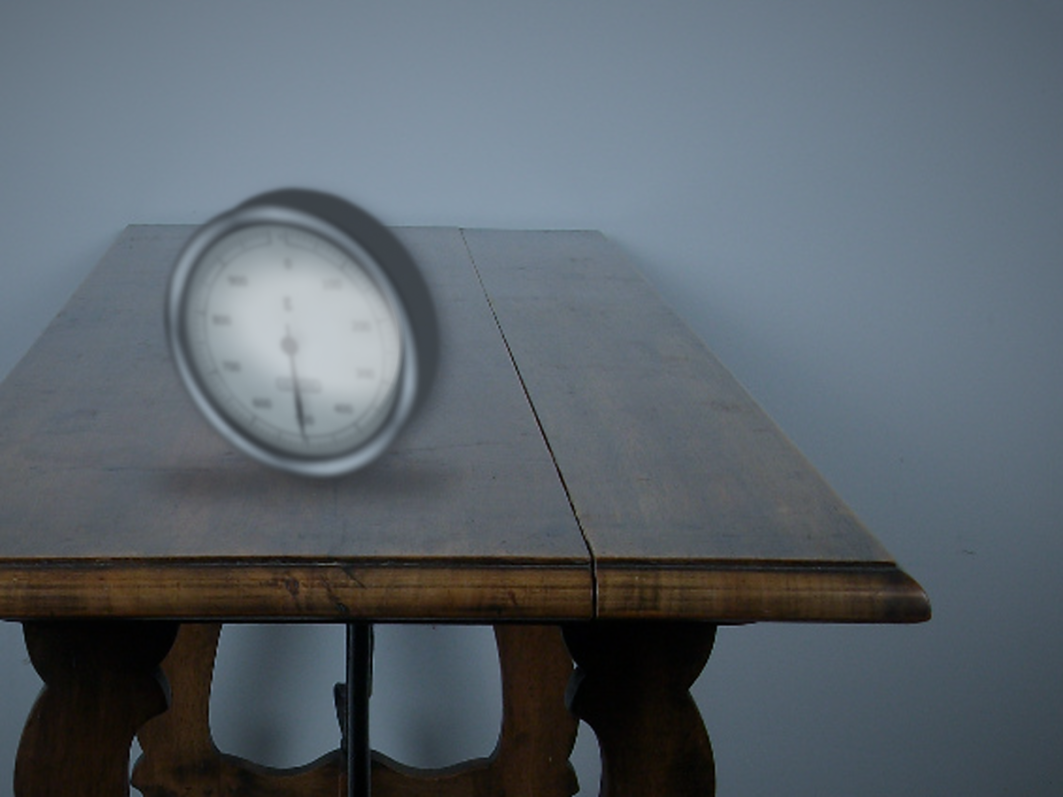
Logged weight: 500 g
